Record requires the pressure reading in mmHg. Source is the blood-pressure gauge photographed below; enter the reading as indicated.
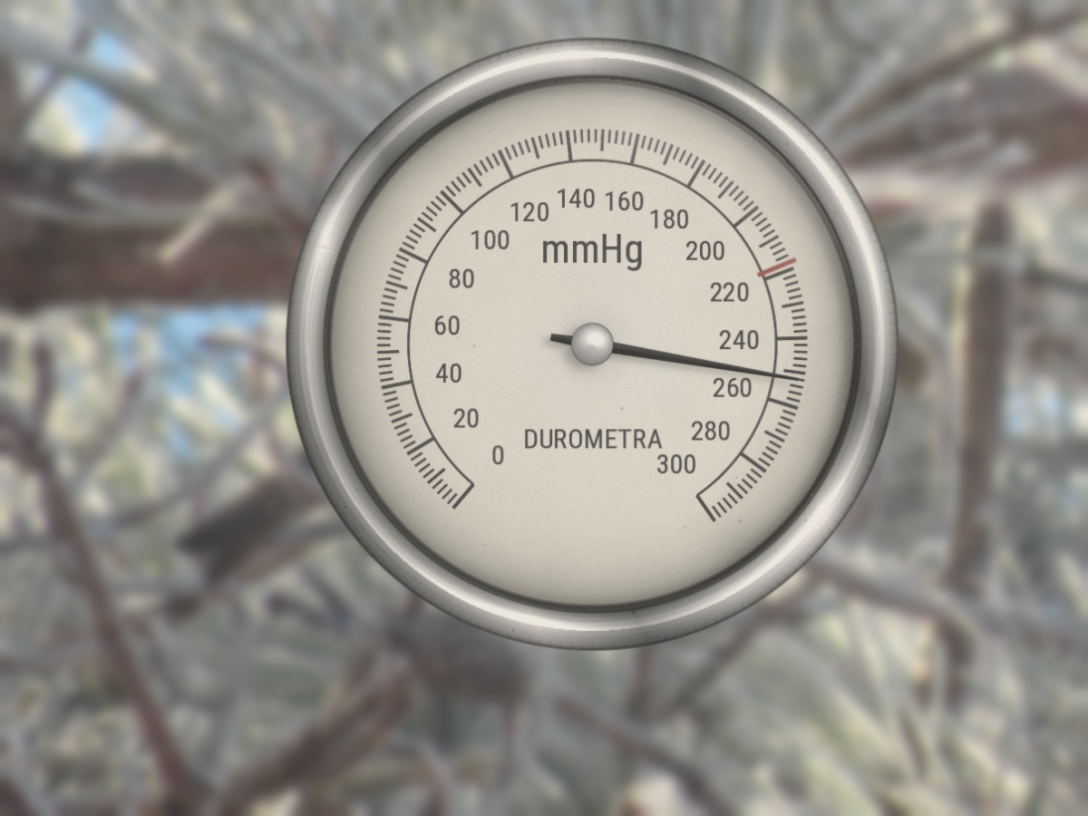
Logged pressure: 252 mmHg
